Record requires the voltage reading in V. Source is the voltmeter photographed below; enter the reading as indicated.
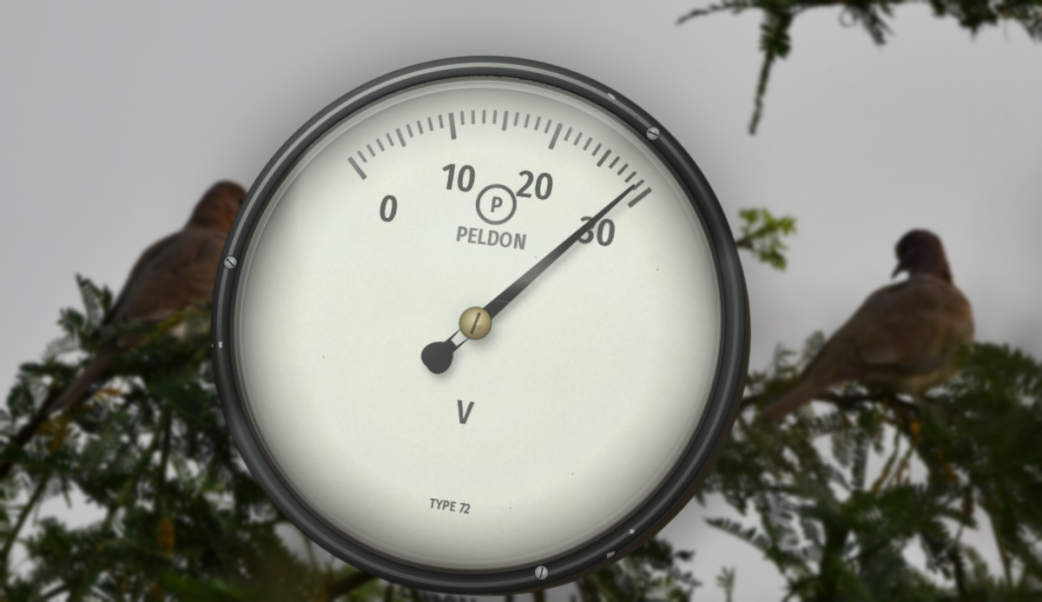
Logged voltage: 29 V
